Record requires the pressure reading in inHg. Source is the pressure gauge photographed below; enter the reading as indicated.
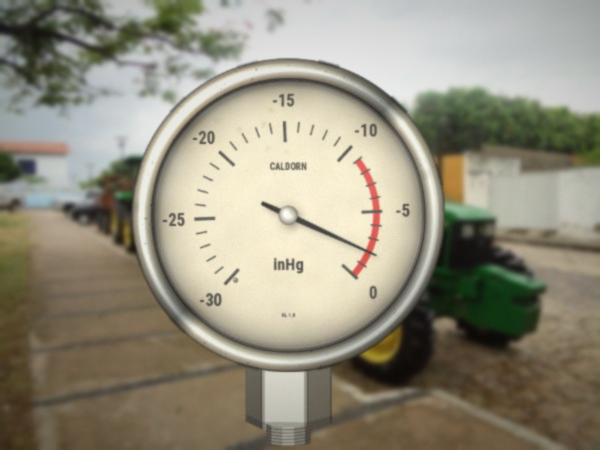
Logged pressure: -2 inHg
